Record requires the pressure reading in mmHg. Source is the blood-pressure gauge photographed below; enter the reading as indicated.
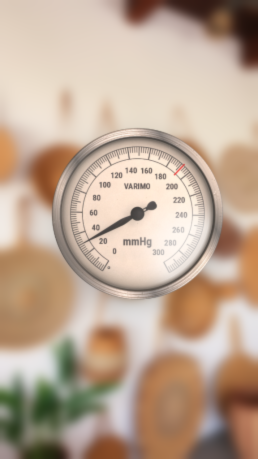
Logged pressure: 30 mmHg
